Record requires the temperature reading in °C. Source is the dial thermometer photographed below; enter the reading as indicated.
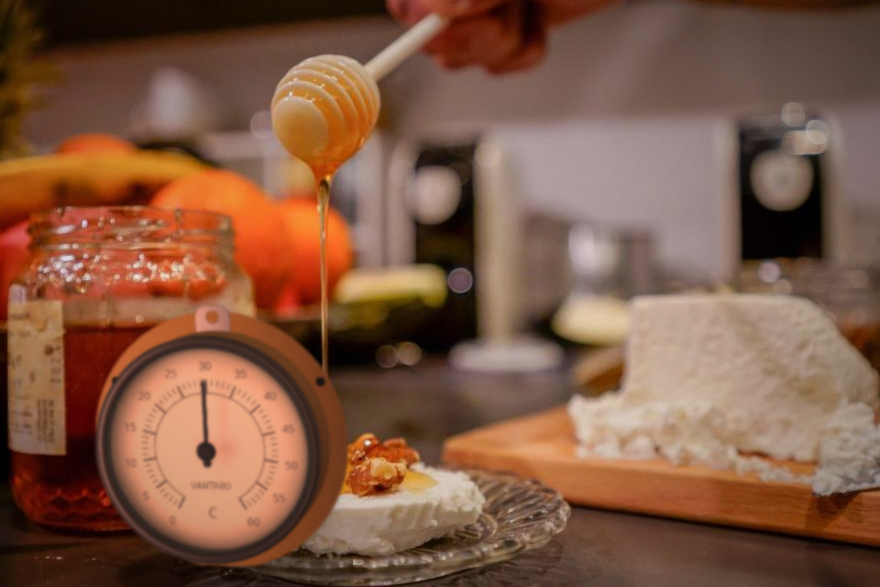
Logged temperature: 30 °C
